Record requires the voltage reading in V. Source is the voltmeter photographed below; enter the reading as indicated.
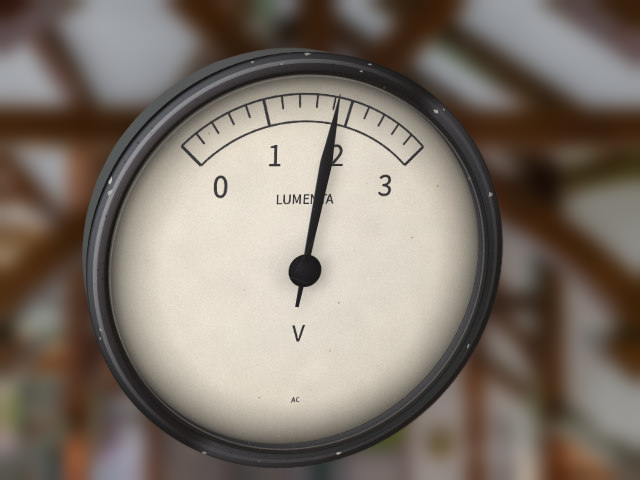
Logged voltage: 1.8 V
